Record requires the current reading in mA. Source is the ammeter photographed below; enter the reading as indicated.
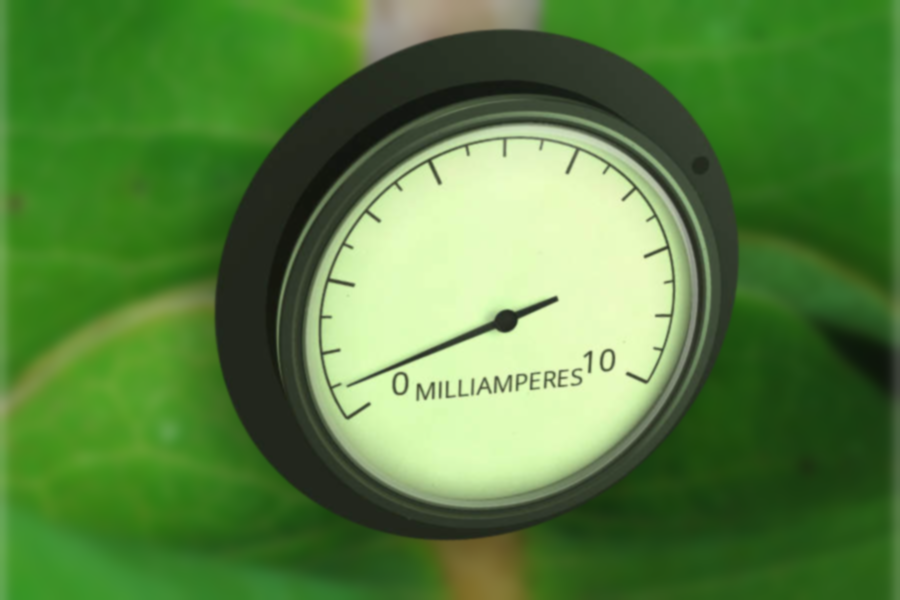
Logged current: 0.5 mA
